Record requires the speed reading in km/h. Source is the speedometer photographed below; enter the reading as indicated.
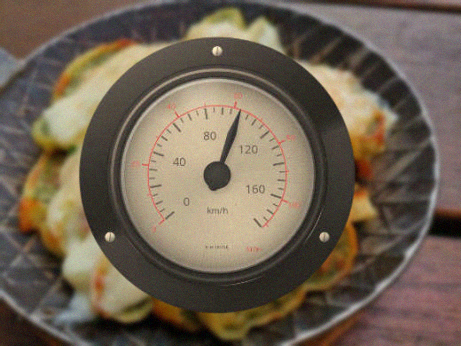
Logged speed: 100 km/h
